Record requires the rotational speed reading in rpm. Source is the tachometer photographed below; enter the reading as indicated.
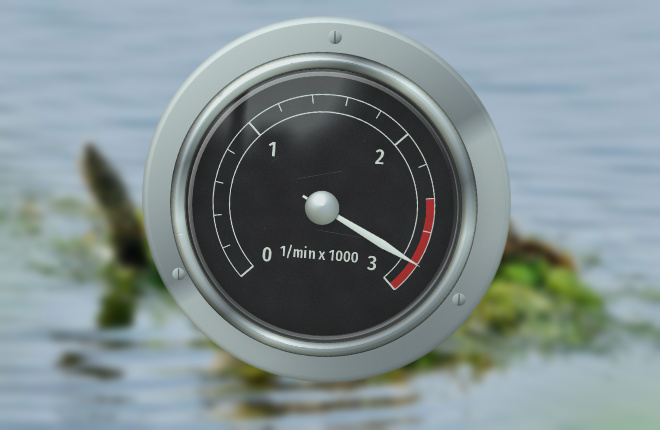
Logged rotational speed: 2800 rpm
